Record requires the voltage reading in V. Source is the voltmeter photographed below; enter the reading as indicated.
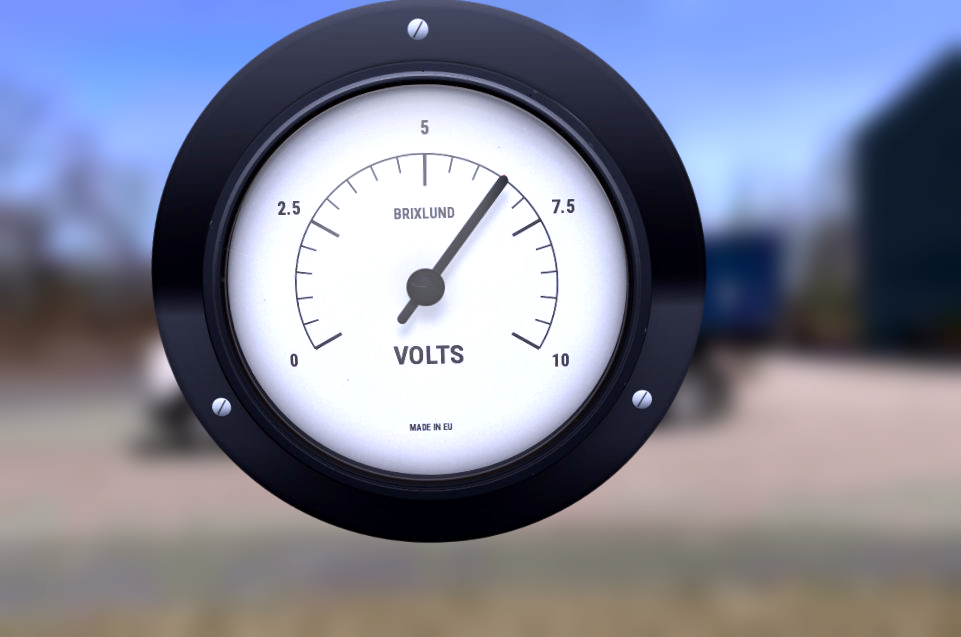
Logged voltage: 6.5 V
